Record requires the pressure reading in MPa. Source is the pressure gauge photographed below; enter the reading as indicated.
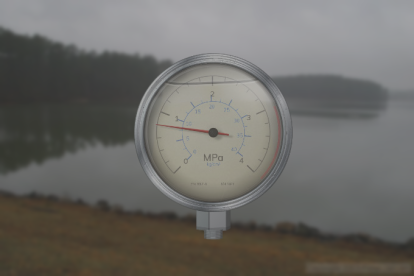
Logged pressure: 0.8 MPa
